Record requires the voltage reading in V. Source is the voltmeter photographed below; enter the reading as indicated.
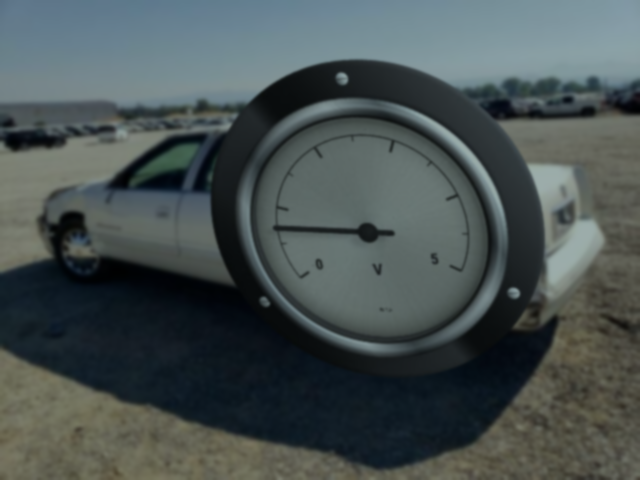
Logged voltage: 0.75 V
